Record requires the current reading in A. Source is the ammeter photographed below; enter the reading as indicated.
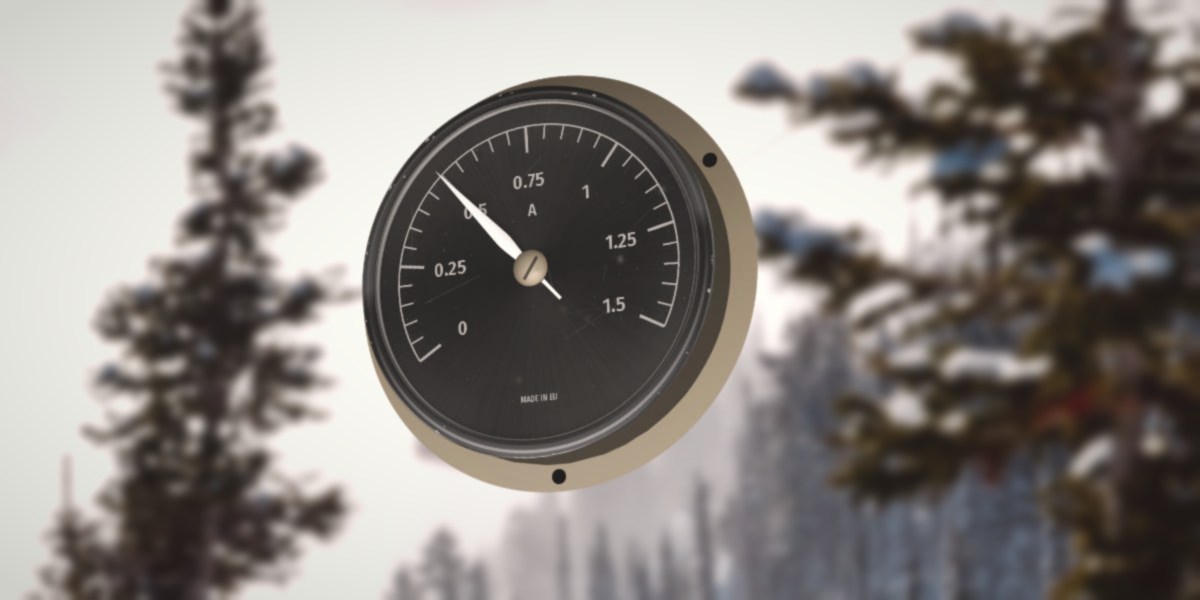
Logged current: 0.5 A
